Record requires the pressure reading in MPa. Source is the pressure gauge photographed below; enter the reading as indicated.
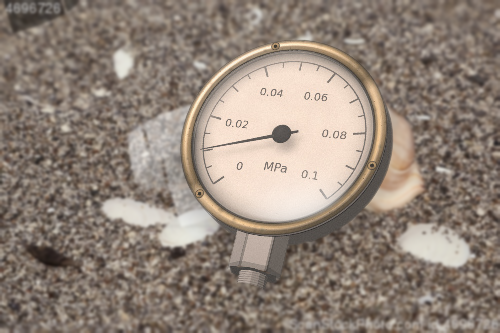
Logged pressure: 0.01 MPa
